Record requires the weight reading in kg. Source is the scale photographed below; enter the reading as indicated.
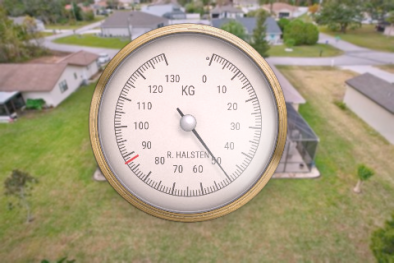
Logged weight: 50 kg
